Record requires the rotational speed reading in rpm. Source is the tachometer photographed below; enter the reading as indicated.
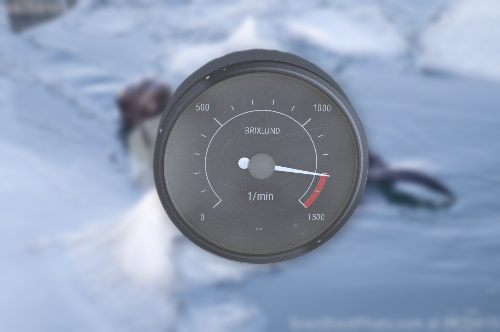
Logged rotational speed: 1300 rpm
